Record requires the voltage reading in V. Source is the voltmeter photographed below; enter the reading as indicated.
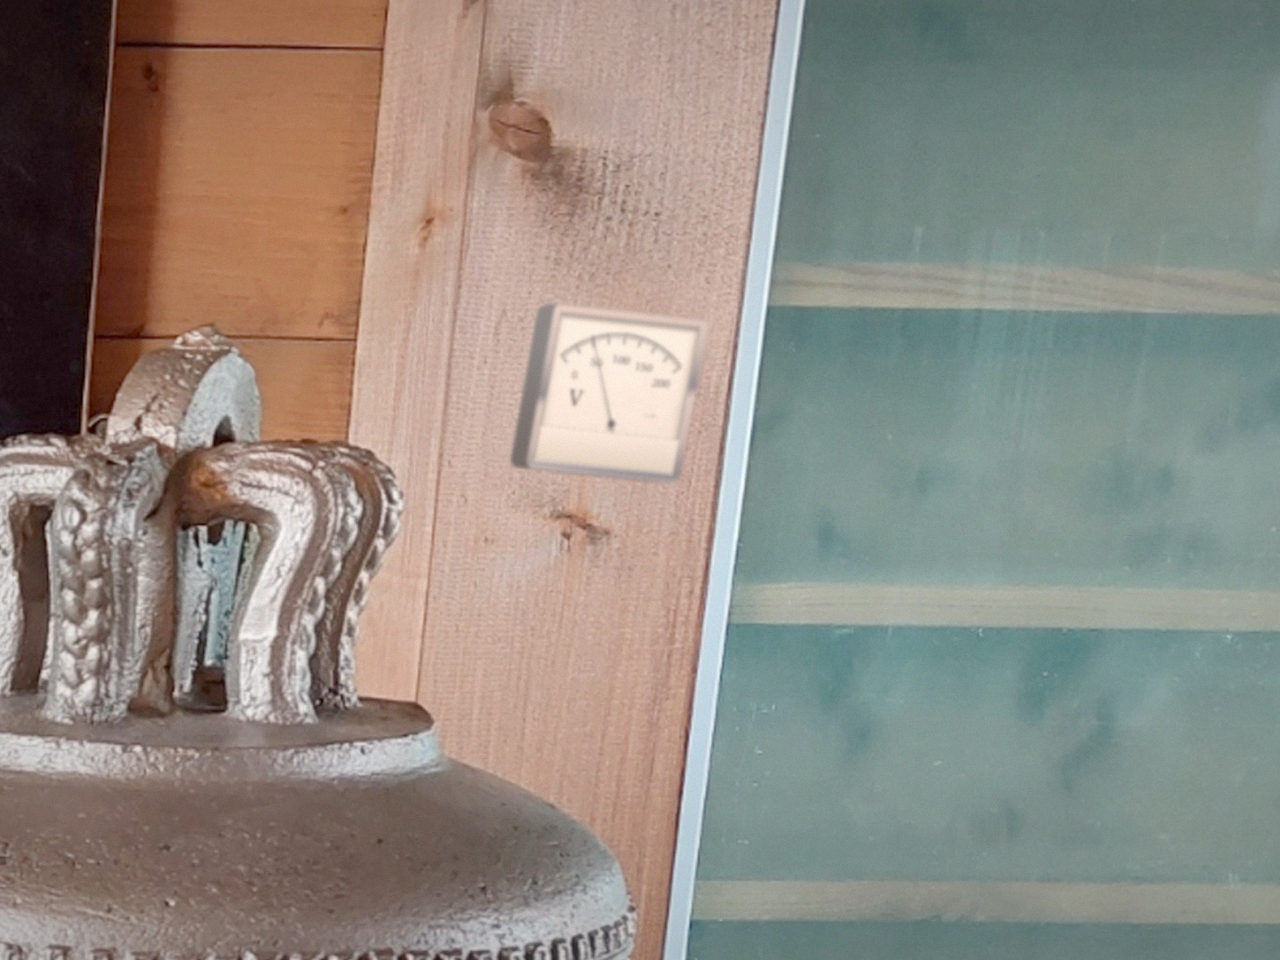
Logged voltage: 50 V
